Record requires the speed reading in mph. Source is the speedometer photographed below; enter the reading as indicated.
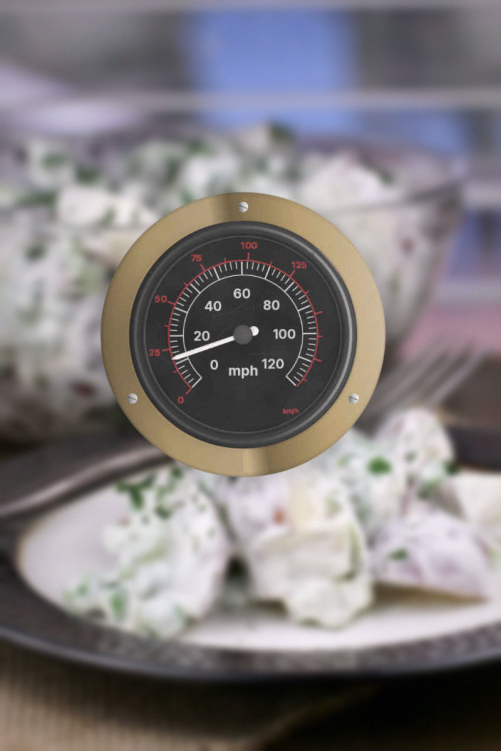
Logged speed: 12 mph
